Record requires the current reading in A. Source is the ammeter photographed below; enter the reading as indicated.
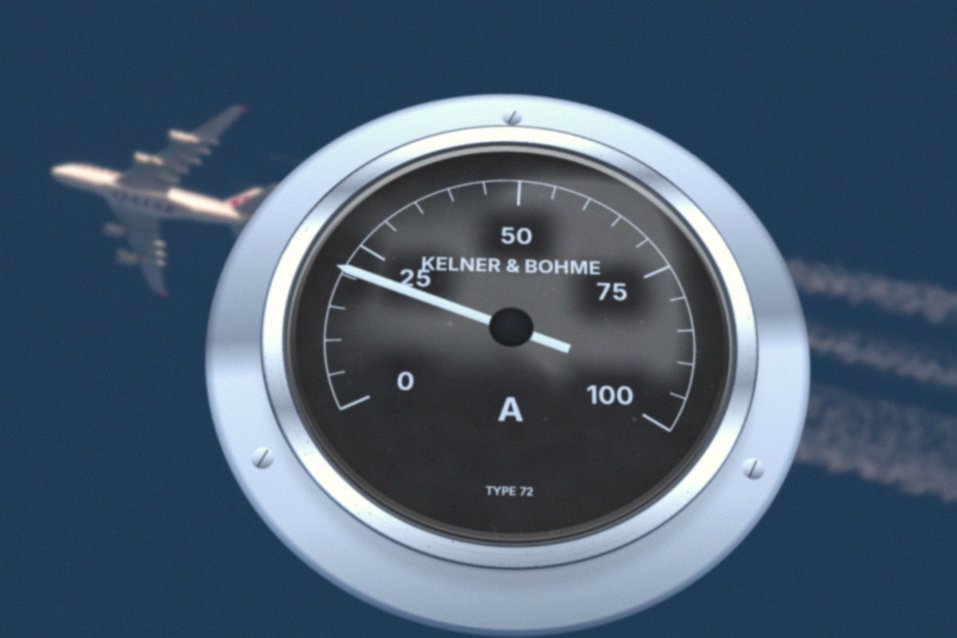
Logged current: 20 A
